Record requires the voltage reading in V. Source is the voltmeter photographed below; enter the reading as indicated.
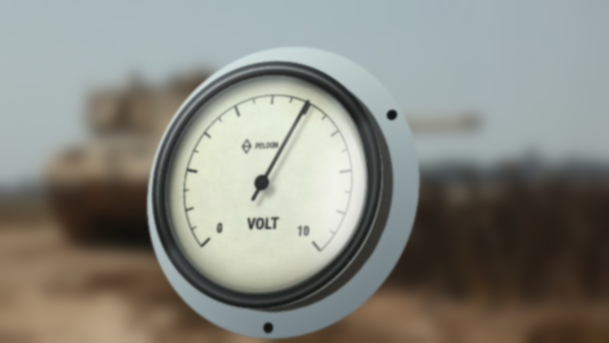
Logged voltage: 6 V
